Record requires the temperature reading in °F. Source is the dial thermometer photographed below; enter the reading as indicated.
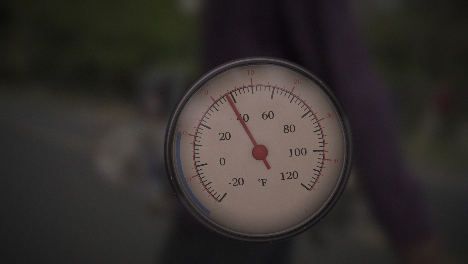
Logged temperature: 38 °F
